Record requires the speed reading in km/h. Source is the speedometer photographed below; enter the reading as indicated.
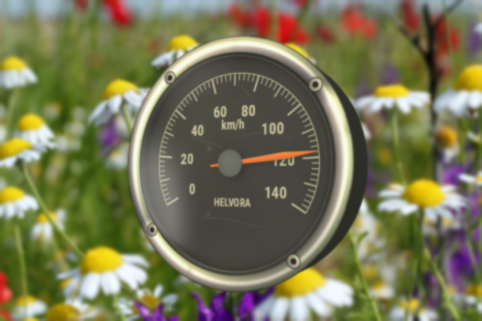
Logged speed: 118 km/h
